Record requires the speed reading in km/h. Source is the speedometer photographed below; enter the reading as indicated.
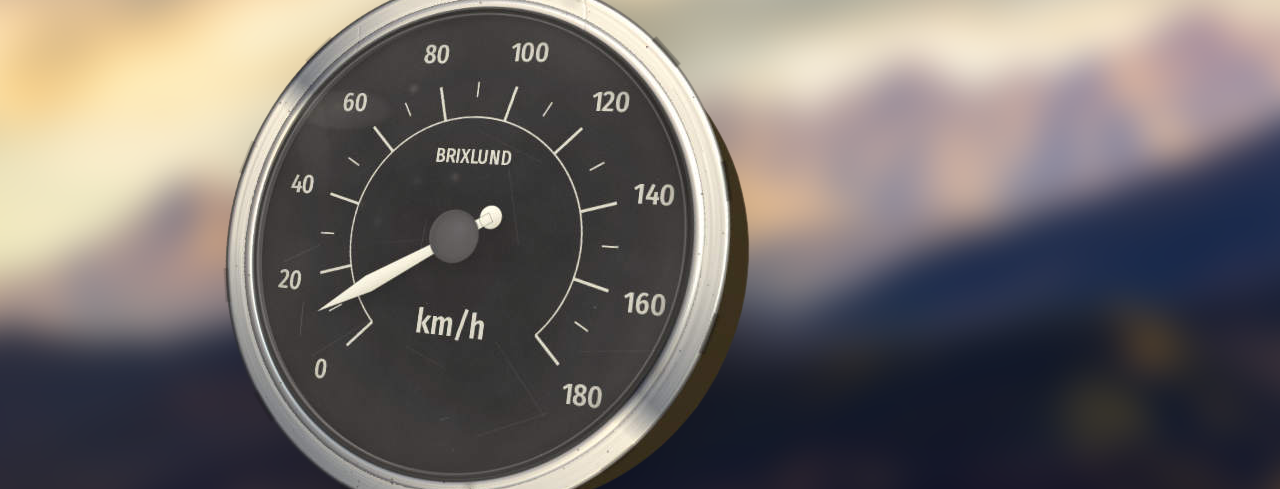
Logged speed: 10 km/h
